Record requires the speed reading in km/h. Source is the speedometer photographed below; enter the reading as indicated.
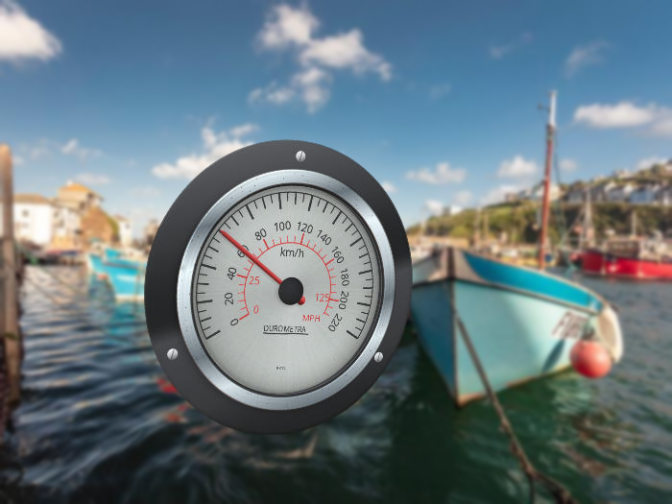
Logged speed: 60 km/h
